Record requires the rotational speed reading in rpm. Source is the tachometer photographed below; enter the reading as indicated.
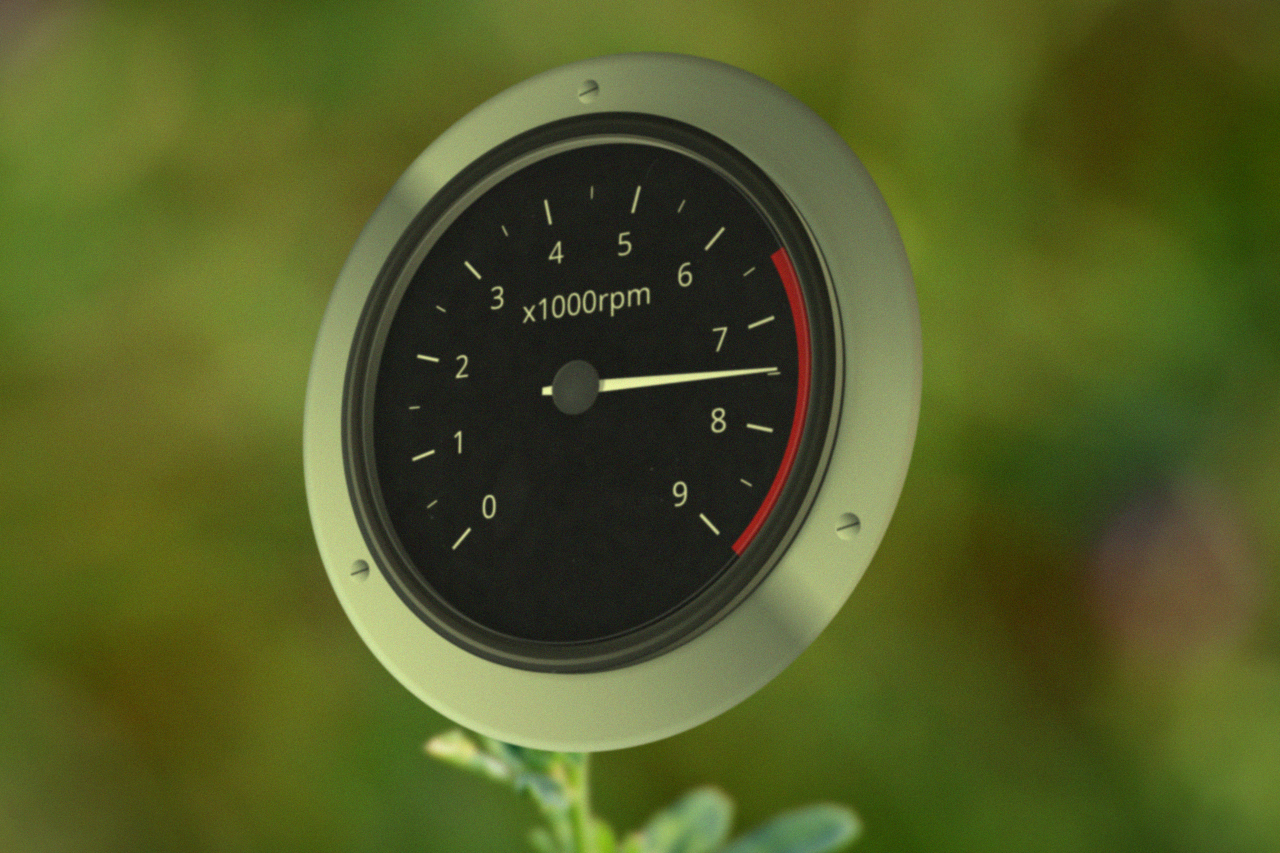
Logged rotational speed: 7500 rpm
